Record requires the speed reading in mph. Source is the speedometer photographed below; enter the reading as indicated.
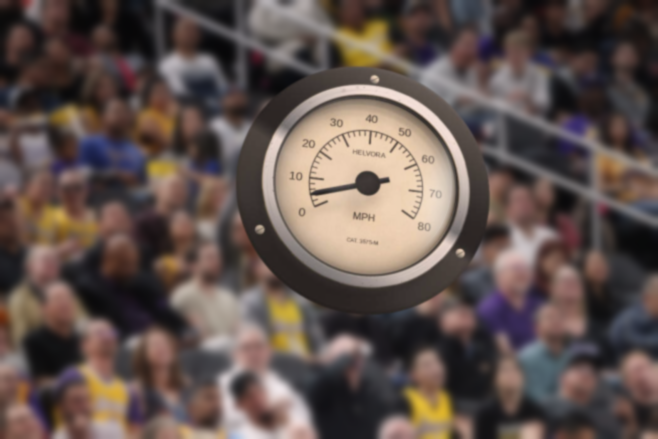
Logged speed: 4 mph
